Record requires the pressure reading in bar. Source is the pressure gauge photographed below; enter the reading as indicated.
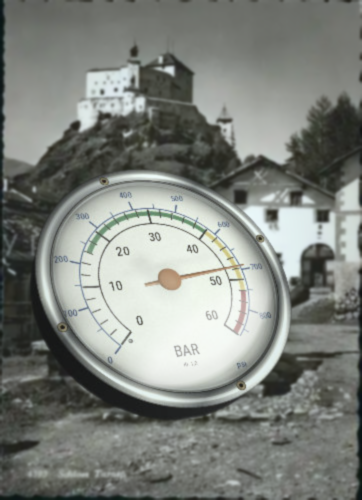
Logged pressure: 48 bar
